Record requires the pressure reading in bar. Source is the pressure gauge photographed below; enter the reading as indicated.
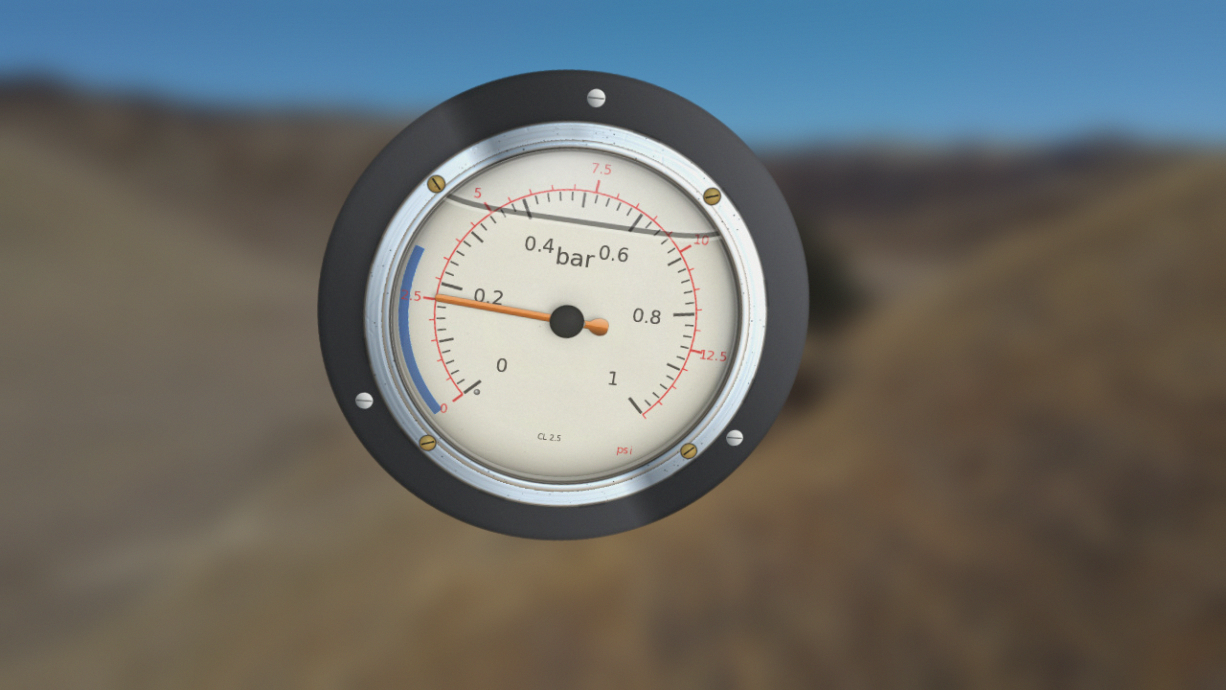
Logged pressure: 0.18 bar
